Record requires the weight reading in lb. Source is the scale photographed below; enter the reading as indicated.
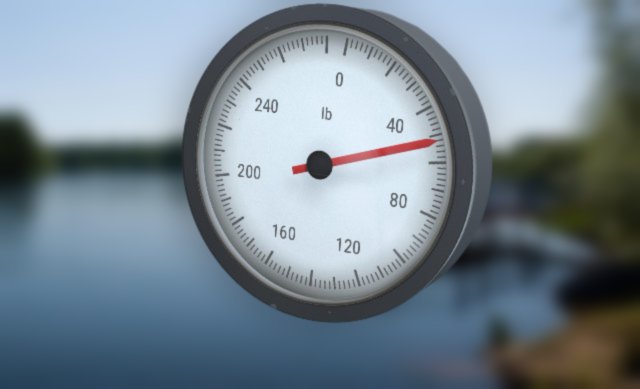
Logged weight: 52 lb
